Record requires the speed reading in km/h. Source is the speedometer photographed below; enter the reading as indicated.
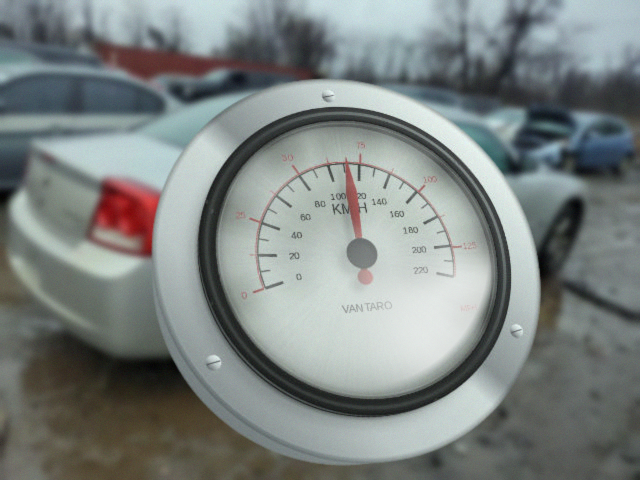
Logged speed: 110 km/h
